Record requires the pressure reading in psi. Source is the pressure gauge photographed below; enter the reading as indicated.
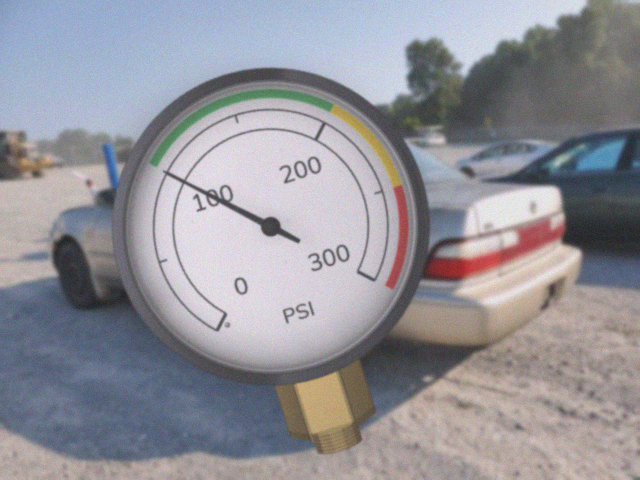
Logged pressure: 100 psi
